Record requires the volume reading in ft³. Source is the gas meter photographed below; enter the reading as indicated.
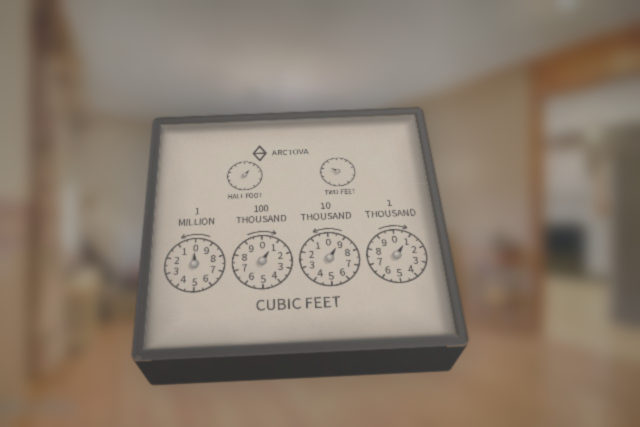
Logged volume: 9100 ft³
